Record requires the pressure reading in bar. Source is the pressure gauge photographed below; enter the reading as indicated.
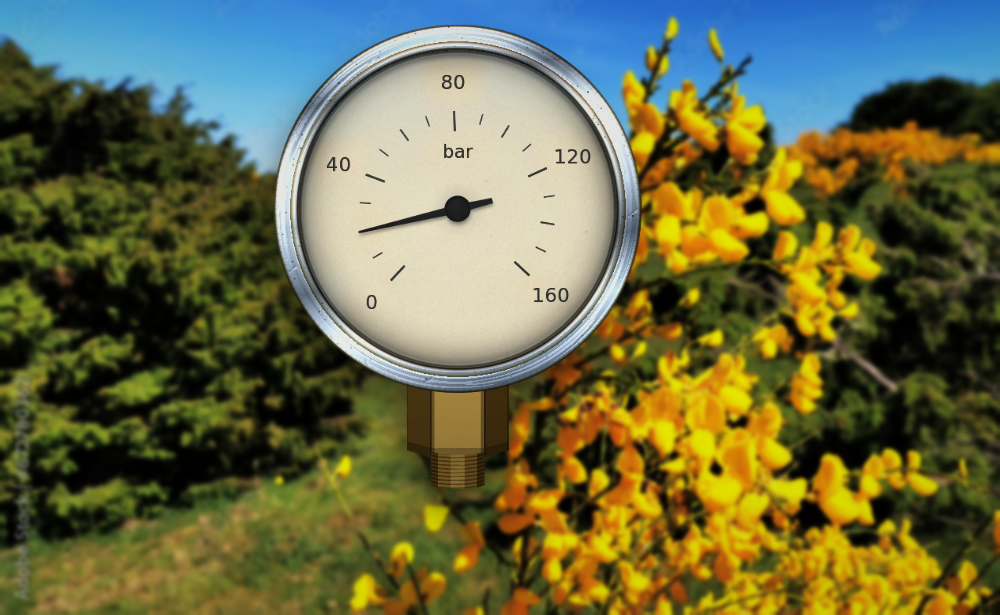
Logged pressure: 20 bar
